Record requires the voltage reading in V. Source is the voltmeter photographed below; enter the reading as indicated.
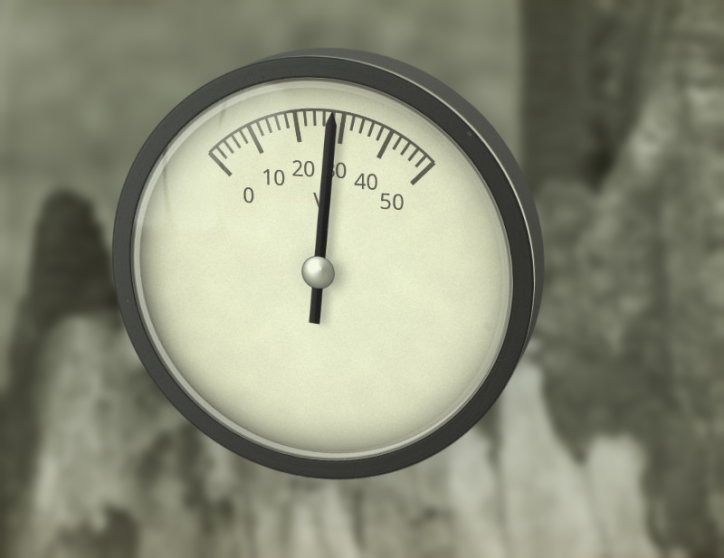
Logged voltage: 28 V
